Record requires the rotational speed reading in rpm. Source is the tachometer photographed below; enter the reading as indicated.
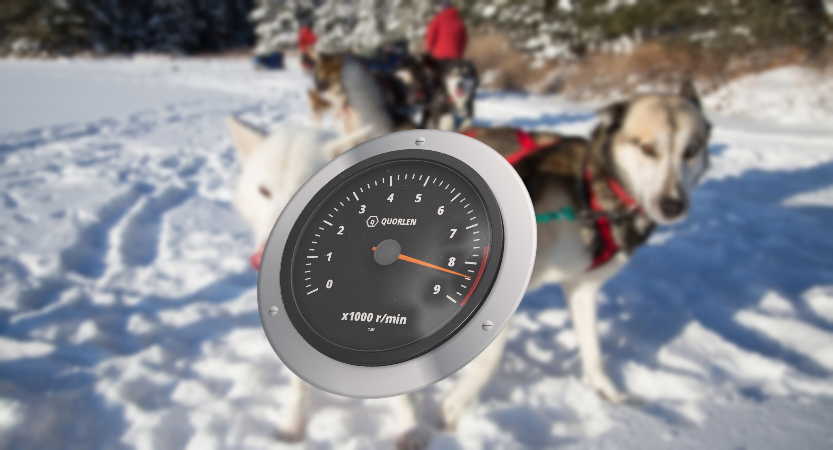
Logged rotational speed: 8400 rpm
